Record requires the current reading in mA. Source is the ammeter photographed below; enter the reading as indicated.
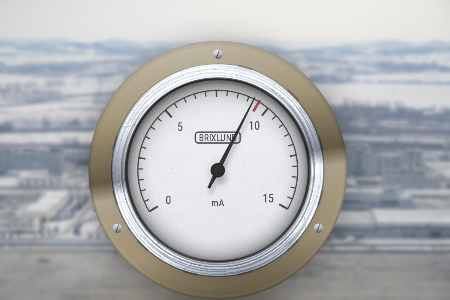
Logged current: 9.25 mA
